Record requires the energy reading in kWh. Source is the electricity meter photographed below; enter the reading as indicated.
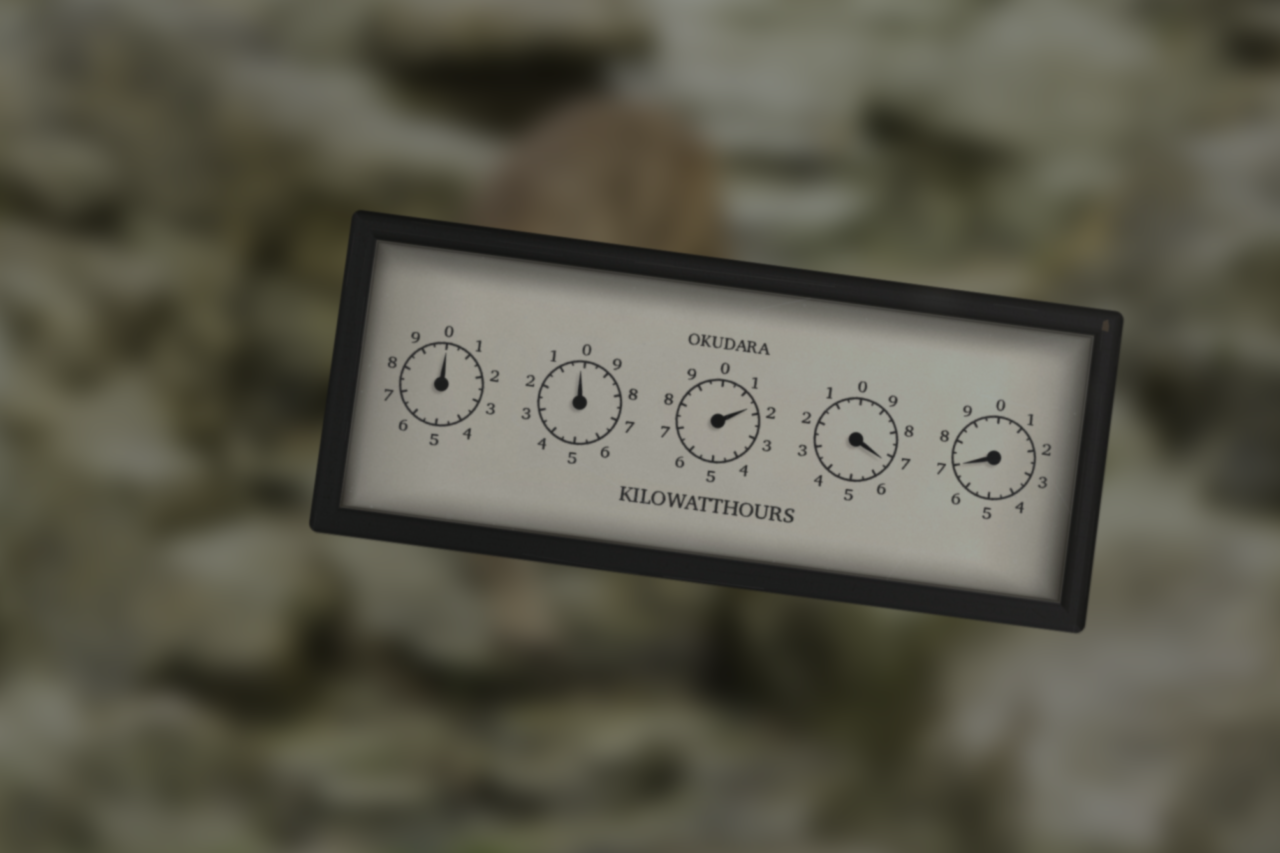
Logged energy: 167 kWh
